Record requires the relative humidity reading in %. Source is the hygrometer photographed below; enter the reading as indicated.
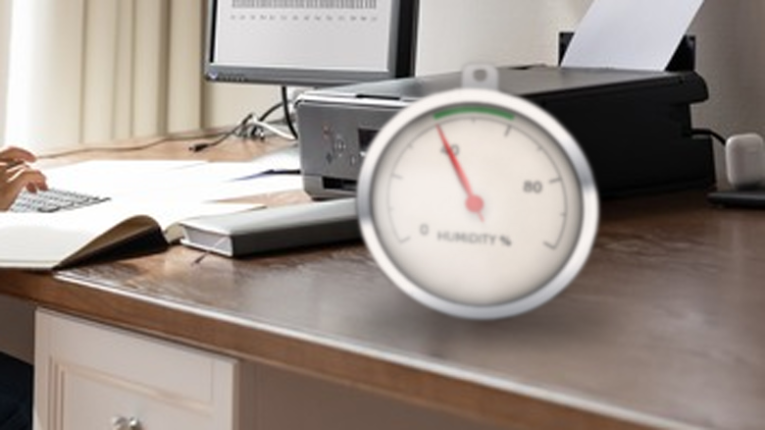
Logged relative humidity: 40 %
